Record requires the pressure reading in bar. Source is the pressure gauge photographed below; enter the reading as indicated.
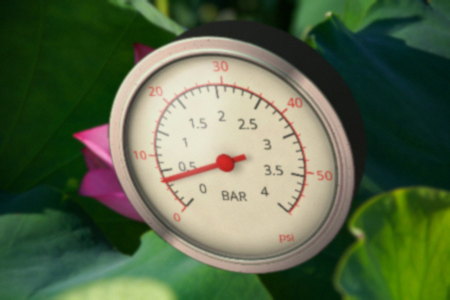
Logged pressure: 0.4 bar
